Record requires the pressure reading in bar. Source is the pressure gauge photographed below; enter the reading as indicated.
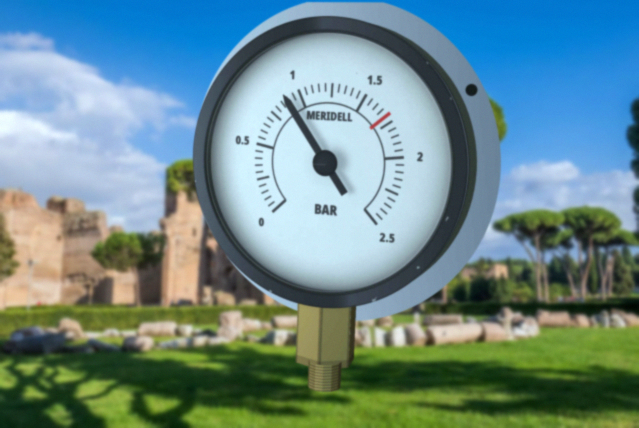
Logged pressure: 0.9 bar
